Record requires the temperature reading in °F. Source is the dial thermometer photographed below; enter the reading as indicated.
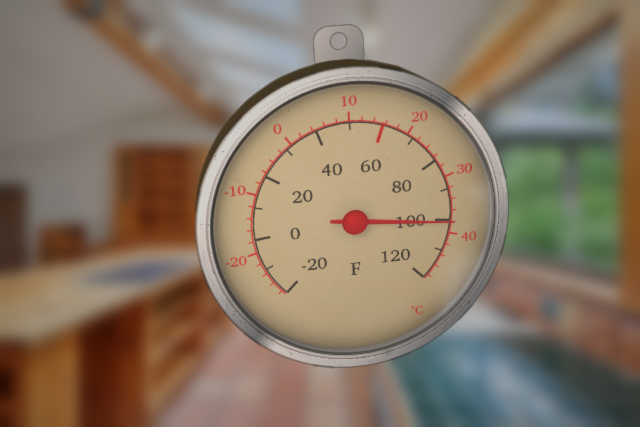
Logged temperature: 100 °F
